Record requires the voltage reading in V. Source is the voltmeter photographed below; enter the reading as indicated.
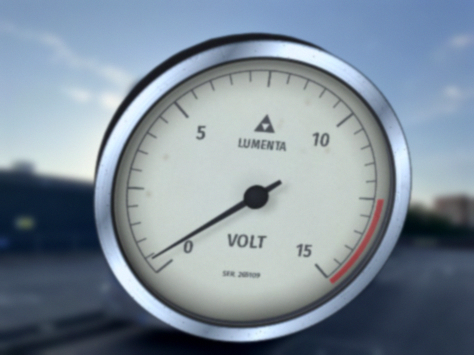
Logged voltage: 0.5 V
